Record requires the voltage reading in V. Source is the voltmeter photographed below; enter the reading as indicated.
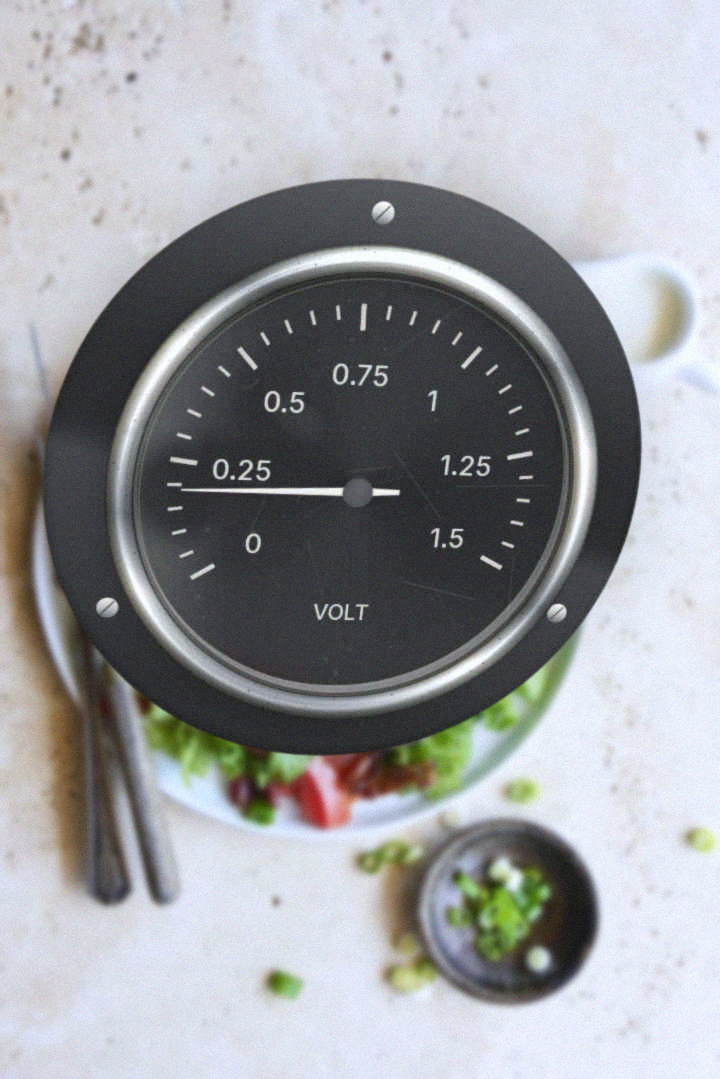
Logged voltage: 0.2 V
